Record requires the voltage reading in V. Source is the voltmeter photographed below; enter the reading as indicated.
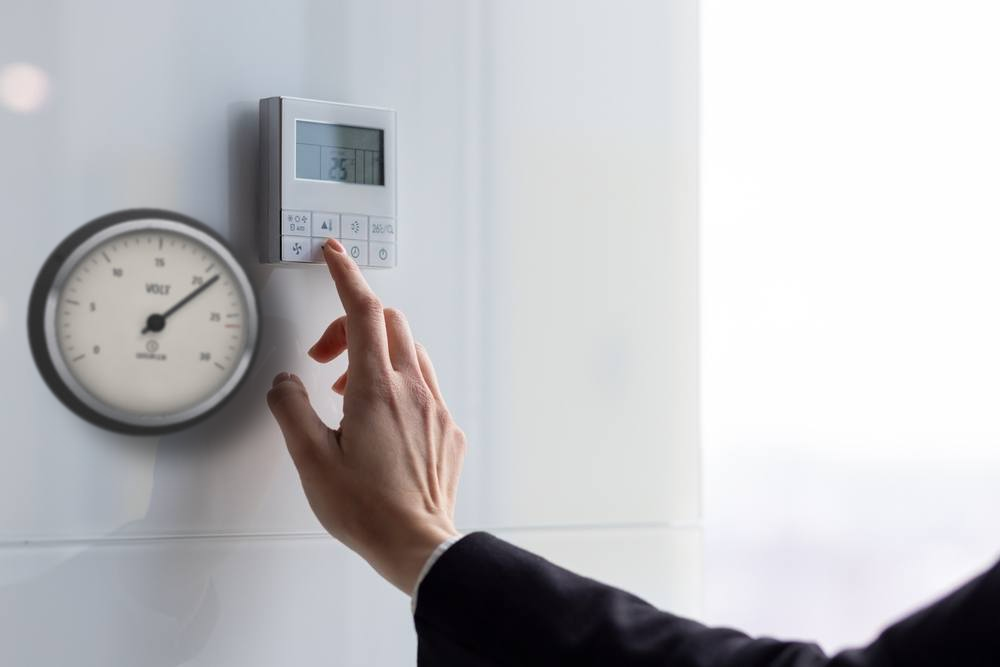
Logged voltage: 21 V
